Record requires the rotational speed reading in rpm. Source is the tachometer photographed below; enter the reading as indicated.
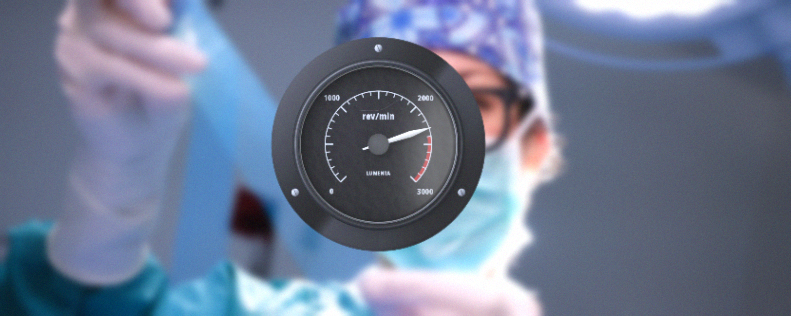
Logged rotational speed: 2300 rpm
